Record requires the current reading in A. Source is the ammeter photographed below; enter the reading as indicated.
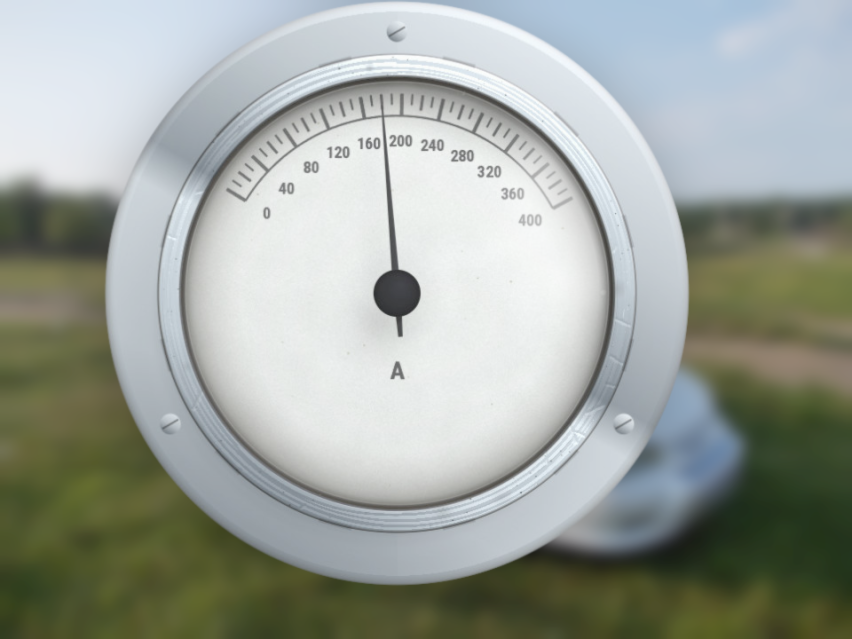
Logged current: 180 A
